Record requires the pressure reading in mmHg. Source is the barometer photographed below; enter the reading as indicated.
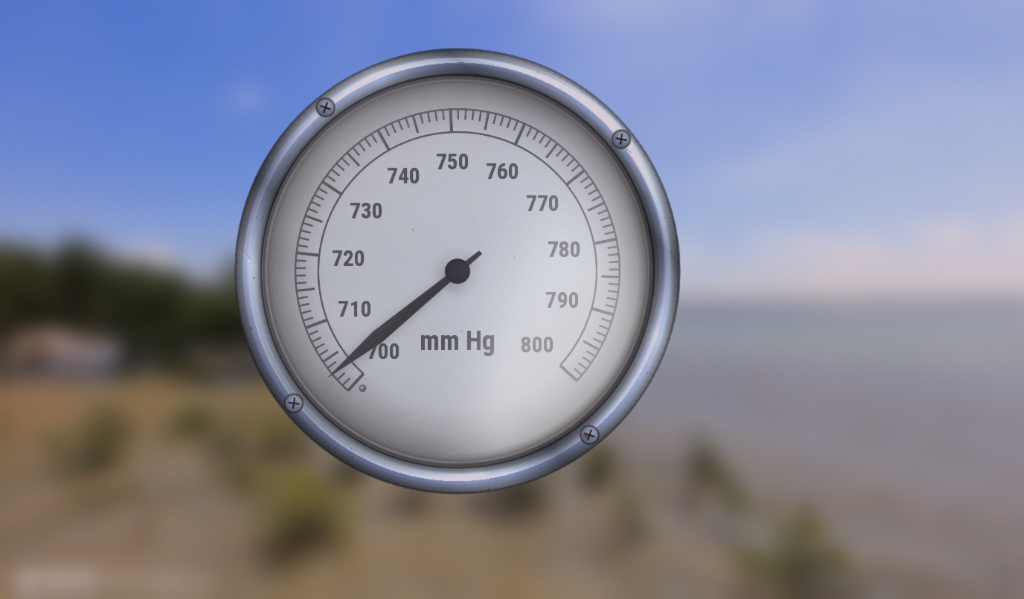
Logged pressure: 703 mmHg
